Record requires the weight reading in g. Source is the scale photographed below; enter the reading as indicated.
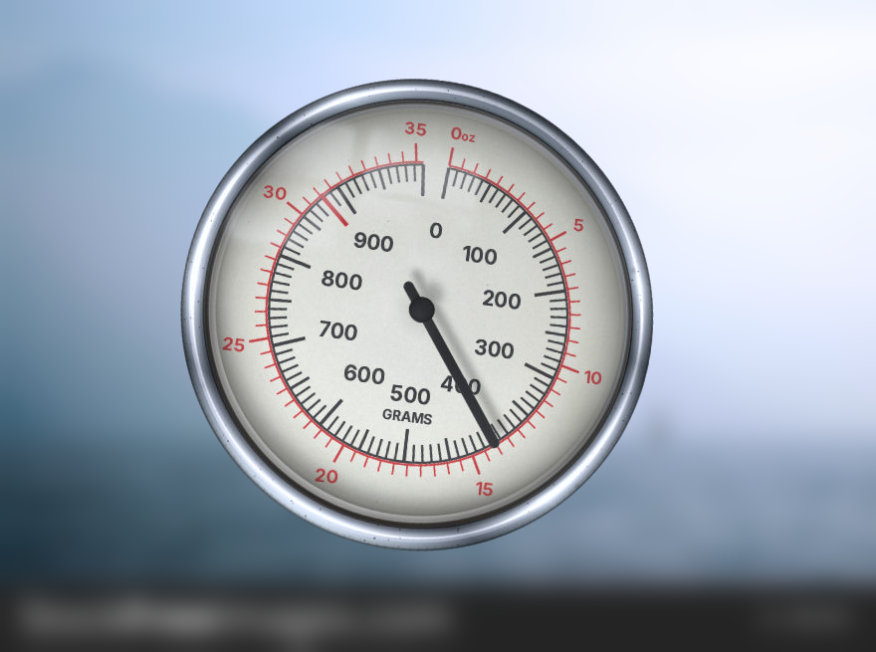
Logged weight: 400 g
